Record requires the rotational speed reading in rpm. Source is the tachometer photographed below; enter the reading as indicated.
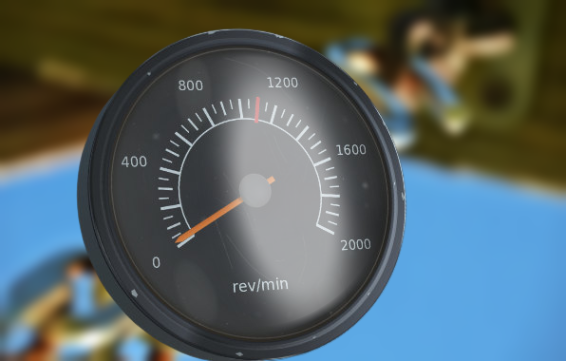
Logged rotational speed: 25 rpm
